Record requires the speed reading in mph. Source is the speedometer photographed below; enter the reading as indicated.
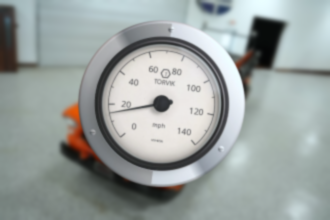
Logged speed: 15 mph
